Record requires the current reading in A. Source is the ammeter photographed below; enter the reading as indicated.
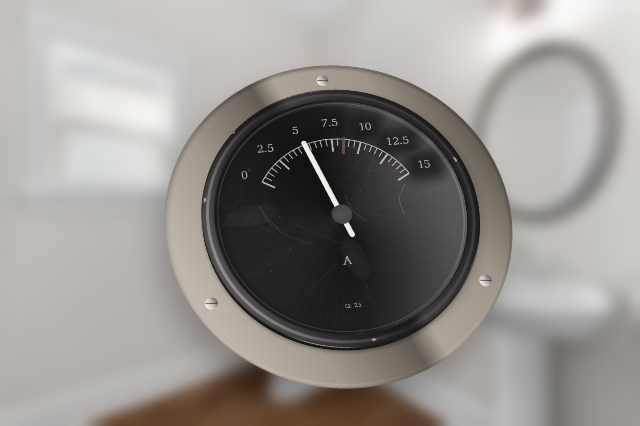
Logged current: 5 A
